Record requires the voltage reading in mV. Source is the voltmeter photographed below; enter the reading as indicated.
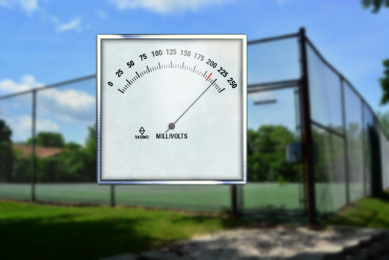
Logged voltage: 225 mV
